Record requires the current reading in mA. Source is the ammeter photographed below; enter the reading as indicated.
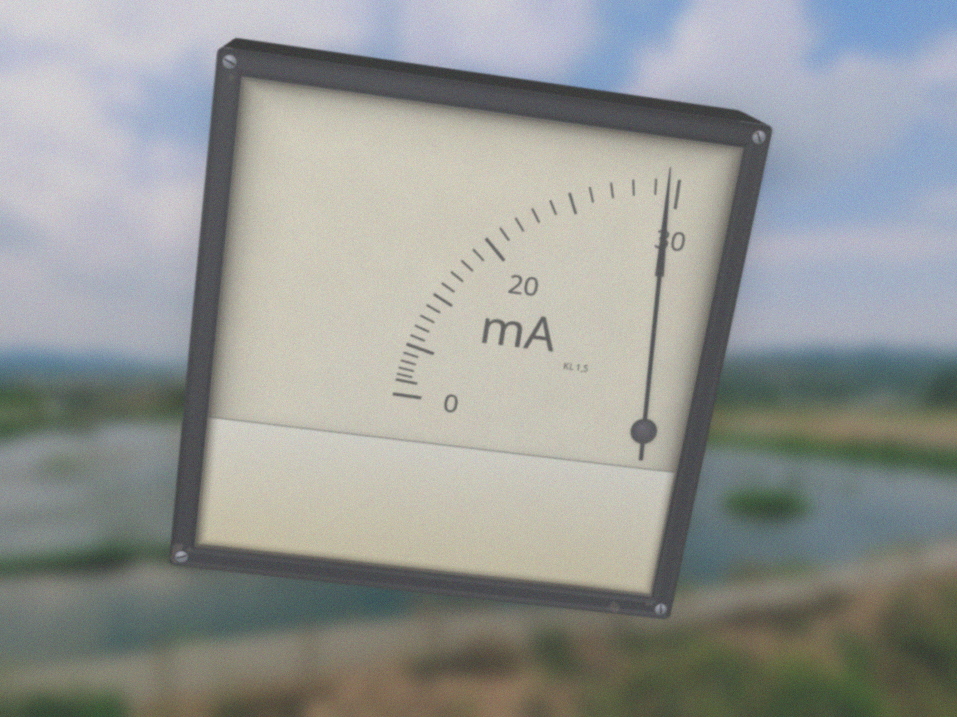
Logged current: 29.5 mA
